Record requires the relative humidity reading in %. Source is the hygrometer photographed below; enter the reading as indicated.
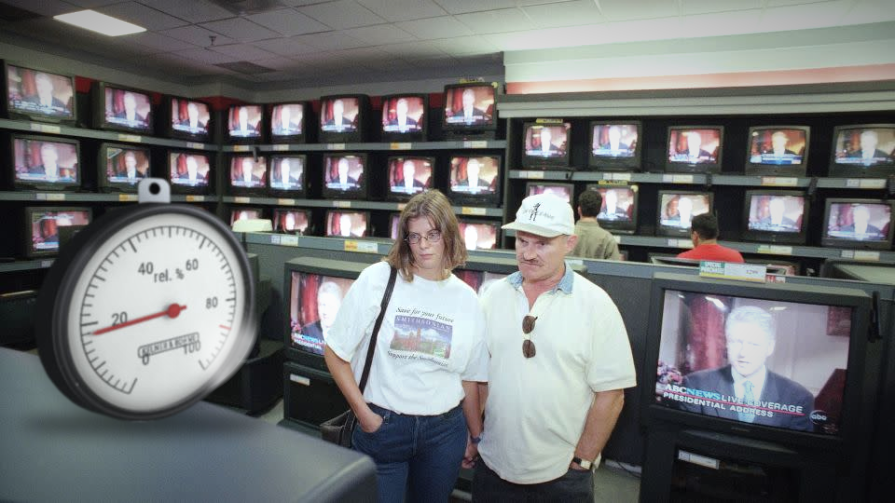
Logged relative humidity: 18 %
